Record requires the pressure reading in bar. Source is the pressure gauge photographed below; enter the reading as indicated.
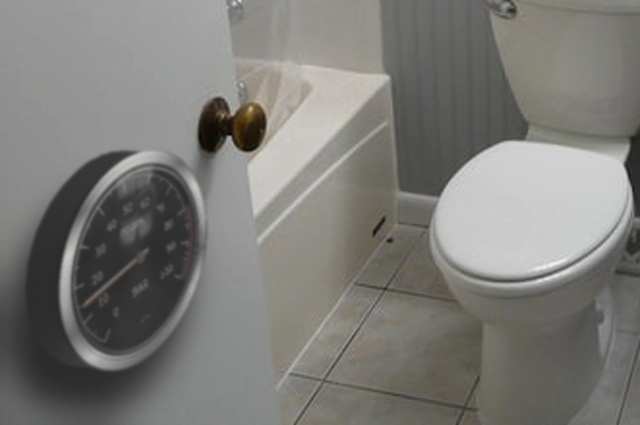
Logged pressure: 15 bar
